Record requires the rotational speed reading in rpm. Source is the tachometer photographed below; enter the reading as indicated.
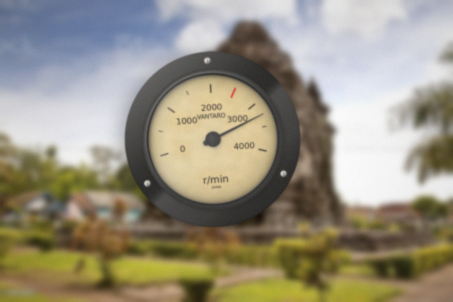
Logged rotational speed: 3250 rpm
